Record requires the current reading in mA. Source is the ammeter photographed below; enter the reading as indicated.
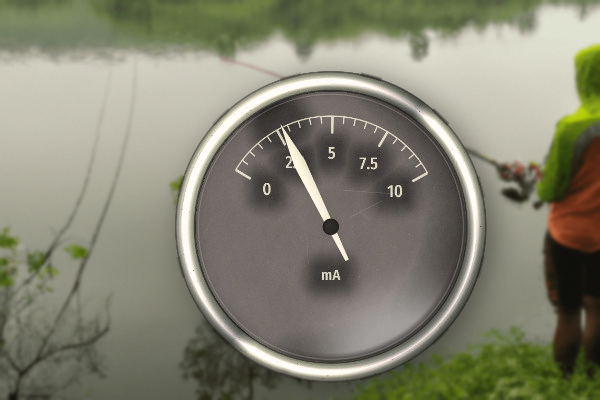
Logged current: 2.75 mA
